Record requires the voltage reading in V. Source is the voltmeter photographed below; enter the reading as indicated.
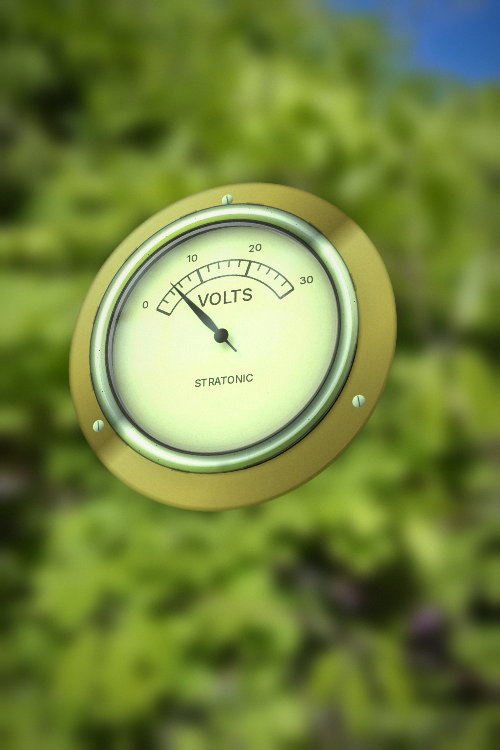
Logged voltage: 5 V
